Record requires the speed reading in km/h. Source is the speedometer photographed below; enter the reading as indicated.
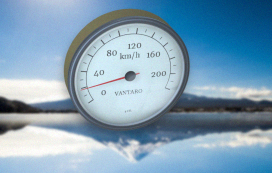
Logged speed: 20 km/h
